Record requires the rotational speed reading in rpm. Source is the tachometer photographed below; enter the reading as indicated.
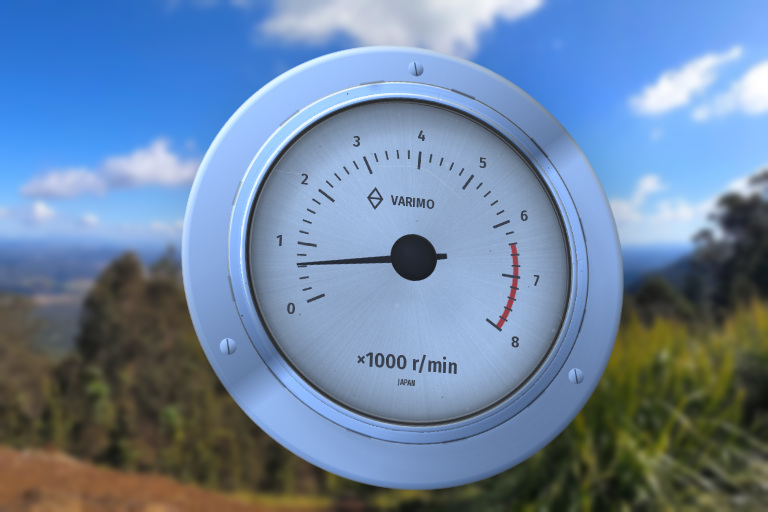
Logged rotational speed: 600 rpm
